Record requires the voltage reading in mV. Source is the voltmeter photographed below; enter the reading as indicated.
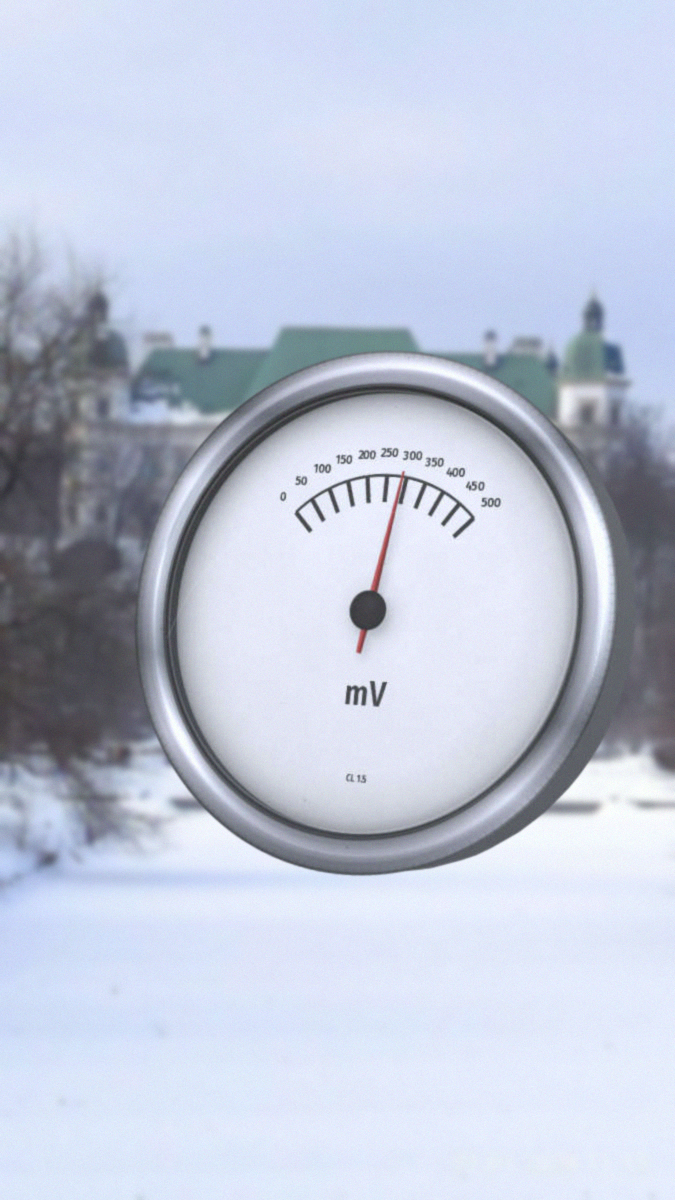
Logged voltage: 300 mV
